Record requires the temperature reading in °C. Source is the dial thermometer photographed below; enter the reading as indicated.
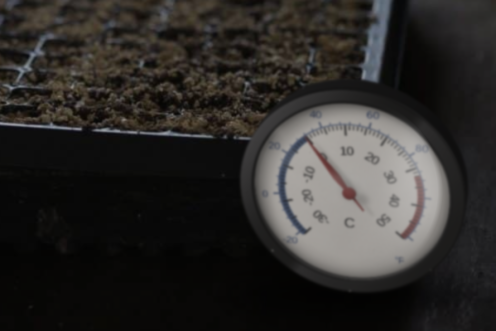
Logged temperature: 0 °C
